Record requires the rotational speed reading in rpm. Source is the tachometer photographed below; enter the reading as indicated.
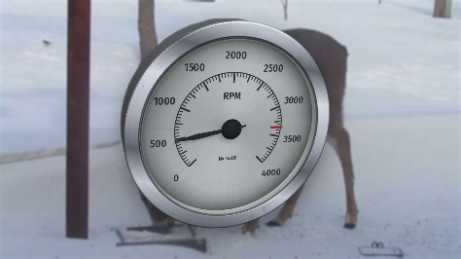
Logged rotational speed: 500 rpm
